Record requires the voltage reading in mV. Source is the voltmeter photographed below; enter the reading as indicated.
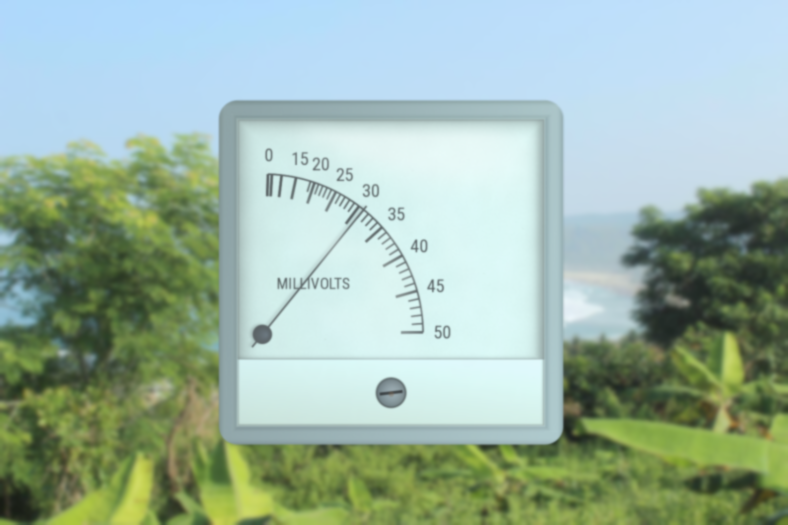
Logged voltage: 31 mV
